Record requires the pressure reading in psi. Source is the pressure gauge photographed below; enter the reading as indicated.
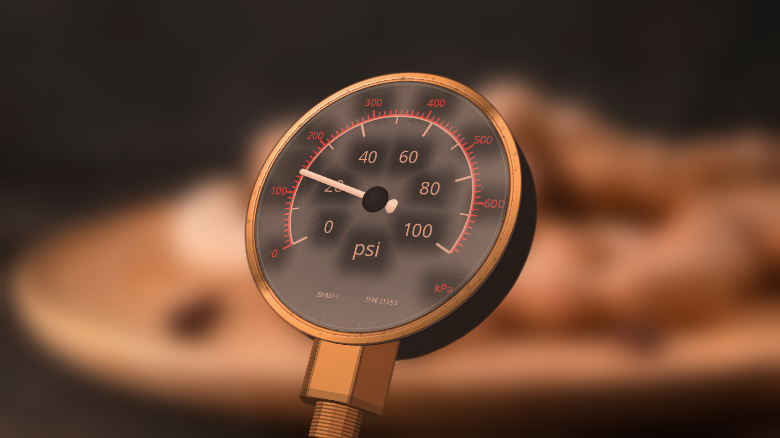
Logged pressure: 20 psi
